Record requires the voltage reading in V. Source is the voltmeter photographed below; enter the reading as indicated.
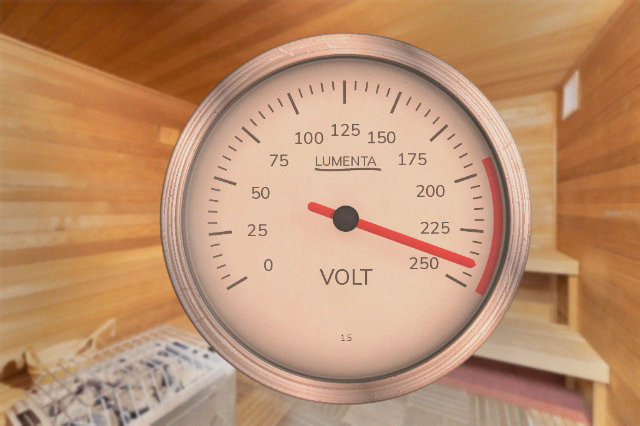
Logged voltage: 240 V
